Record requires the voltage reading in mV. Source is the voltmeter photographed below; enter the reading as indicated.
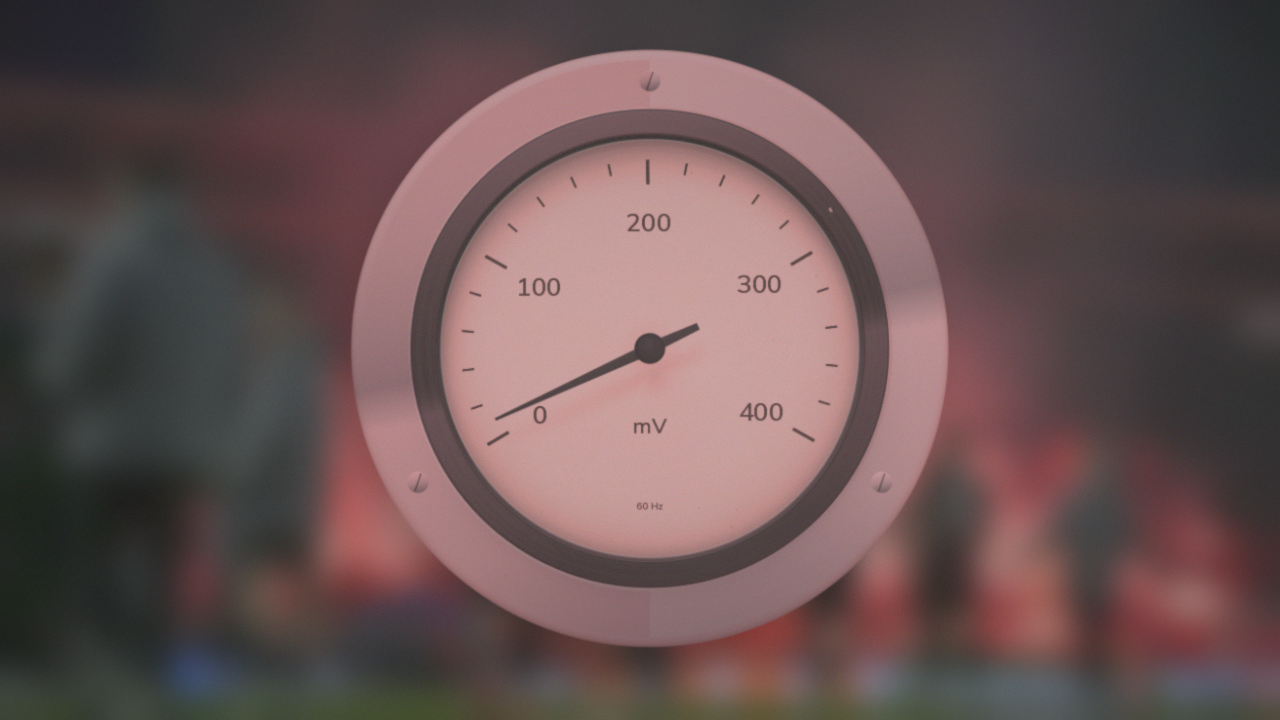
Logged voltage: 10 mV
